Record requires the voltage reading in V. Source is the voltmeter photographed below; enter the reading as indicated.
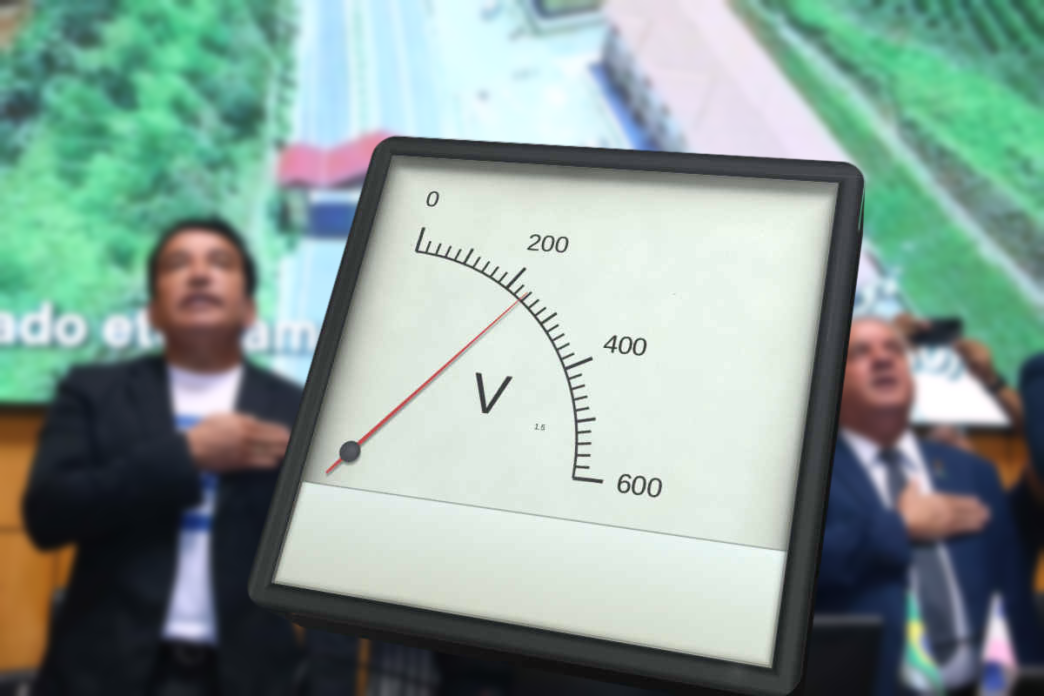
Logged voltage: 240 V
